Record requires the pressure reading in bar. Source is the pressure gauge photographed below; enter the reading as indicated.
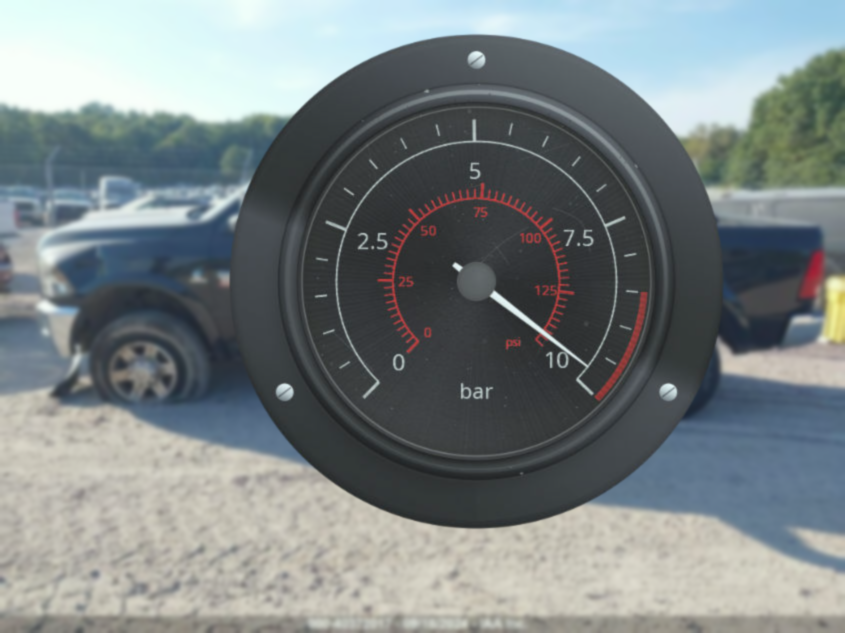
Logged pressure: 9.75 bar
